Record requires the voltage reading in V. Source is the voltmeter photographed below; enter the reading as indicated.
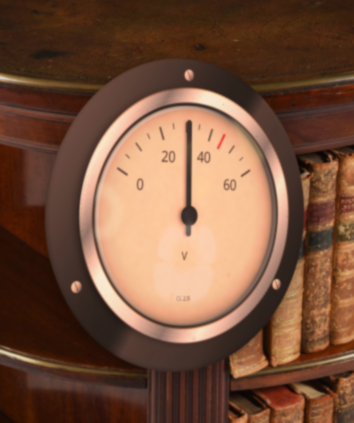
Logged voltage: 30 V
